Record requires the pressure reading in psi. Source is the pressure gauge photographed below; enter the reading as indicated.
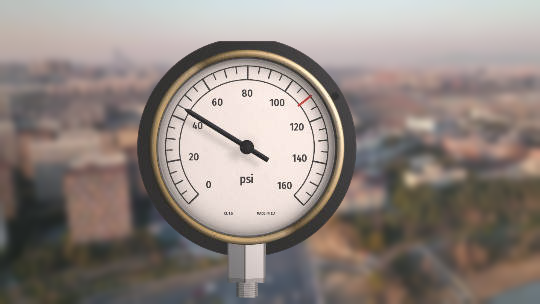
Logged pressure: 45 psi
